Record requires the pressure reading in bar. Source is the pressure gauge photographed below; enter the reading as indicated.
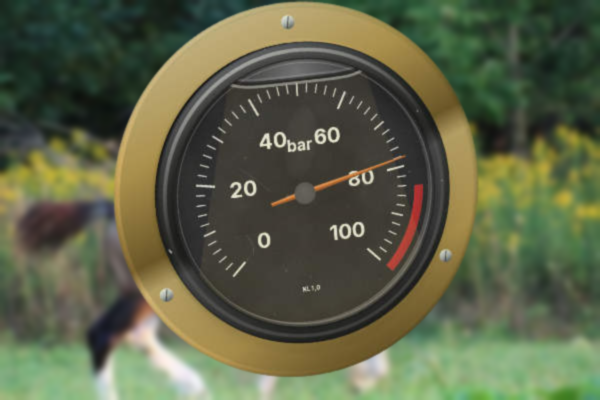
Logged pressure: 78 bar
